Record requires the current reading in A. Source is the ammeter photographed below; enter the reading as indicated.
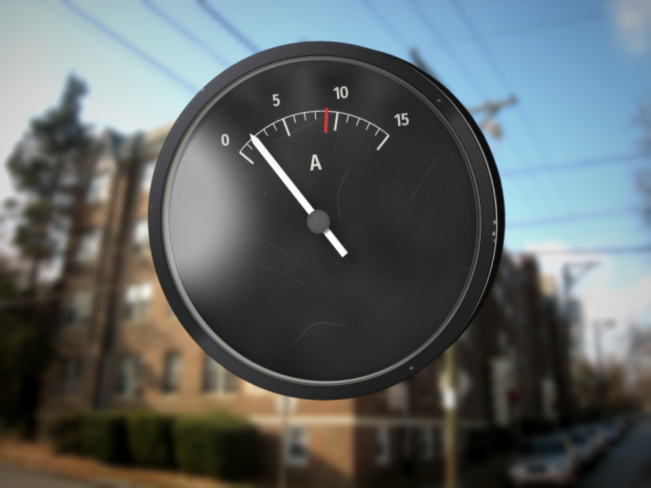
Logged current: 2 A
